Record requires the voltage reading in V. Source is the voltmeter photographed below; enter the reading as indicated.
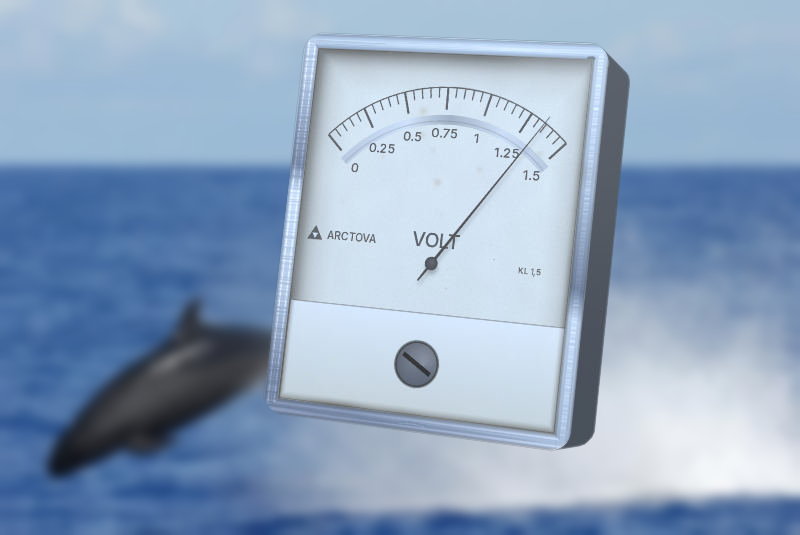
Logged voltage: 1.35 V
